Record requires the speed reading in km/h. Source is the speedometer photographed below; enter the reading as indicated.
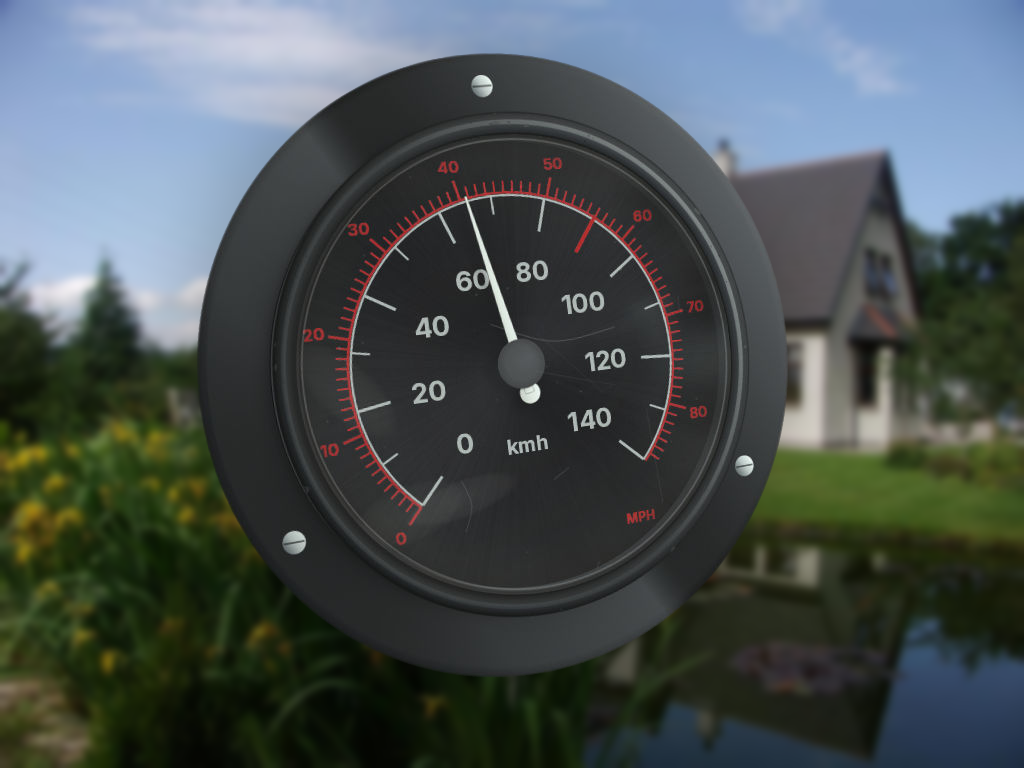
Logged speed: 65 km/h
